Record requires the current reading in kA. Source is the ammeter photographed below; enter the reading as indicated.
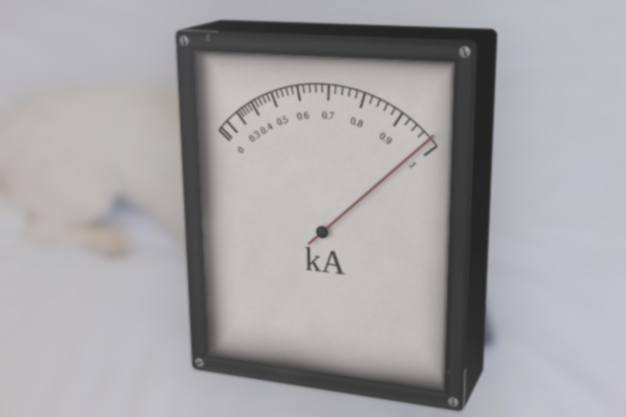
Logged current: 0.98 kA
